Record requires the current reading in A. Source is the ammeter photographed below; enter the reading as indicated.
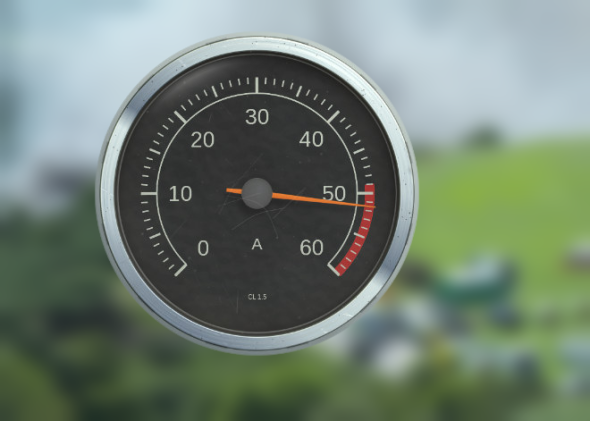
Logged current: 51.5 A
